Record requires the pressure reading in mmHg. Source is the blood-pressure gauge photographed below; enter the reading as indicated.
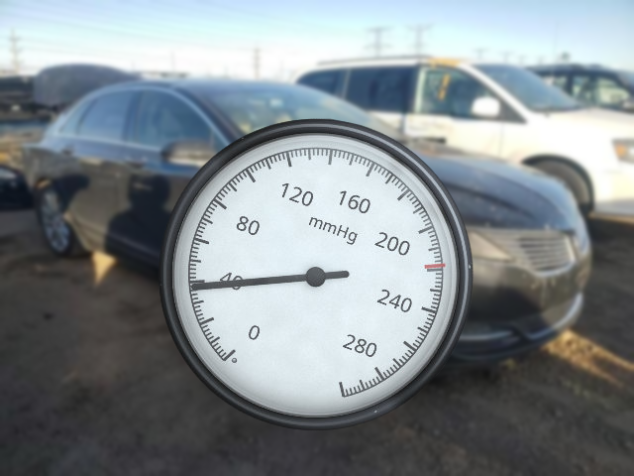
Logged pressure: 38 mmHg
